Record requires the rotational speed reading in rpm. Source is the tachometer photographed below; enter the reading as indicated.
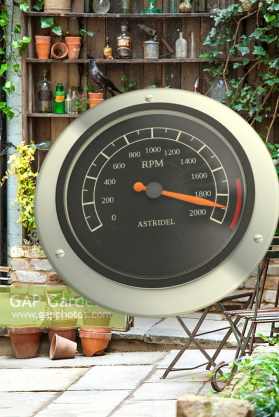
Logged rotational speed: 1900 rpm
